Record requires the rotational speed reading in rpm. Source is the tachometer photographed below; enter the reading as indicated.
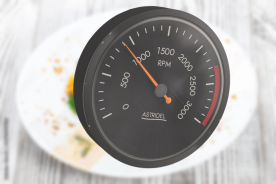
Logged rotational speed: 900 rpm
